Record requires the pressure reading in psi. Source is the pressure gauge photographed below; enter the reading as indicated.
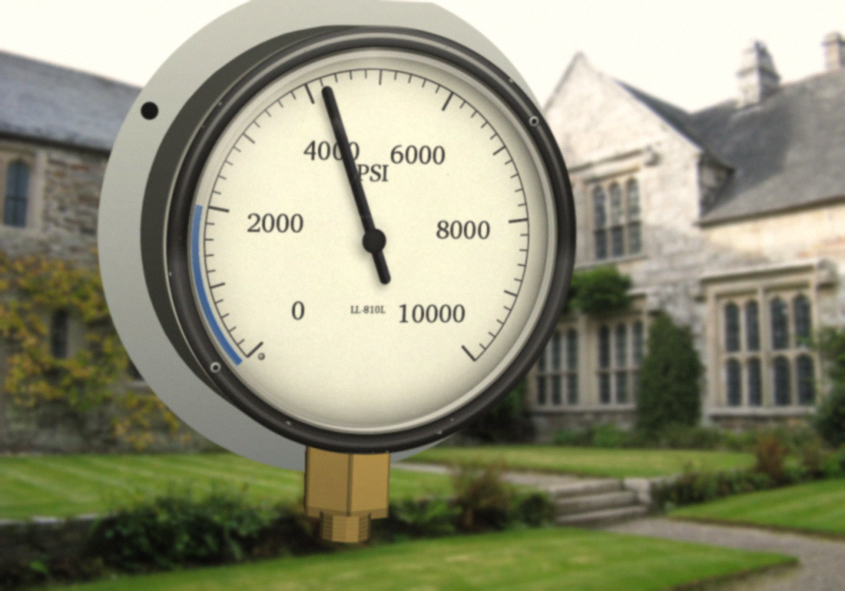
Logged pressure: 4200 psi
